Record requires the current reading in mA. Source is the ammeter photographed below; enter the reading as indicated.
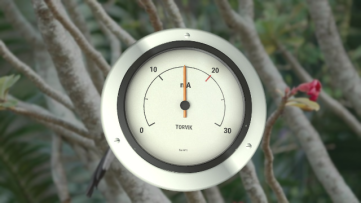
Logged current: 15 mA
